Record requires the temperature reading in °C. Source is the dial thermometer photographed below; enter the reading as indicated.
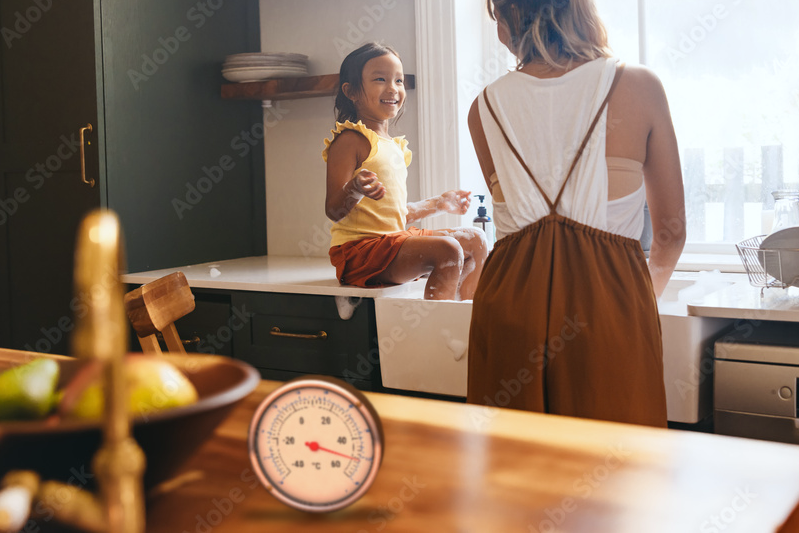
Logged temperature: 50 °C
